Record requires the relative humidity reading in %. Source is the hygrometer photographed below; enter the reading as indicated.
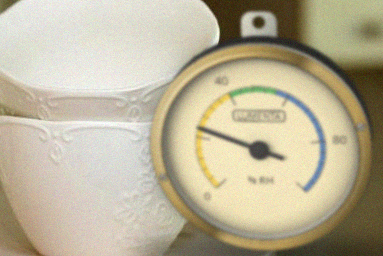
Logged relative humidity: 24 %
